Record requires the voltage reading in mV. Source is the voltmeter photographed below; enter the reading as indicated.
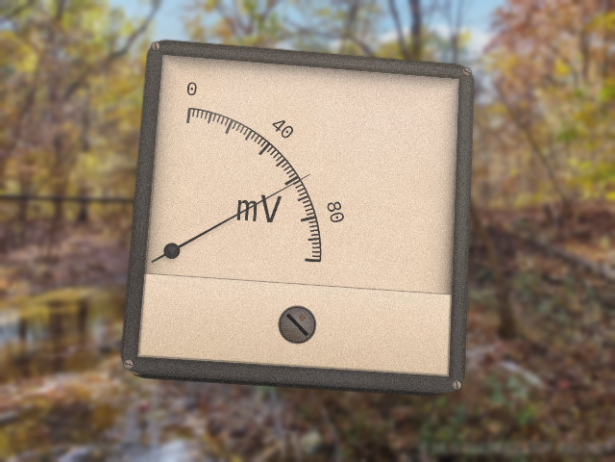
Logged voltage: 62 mV
